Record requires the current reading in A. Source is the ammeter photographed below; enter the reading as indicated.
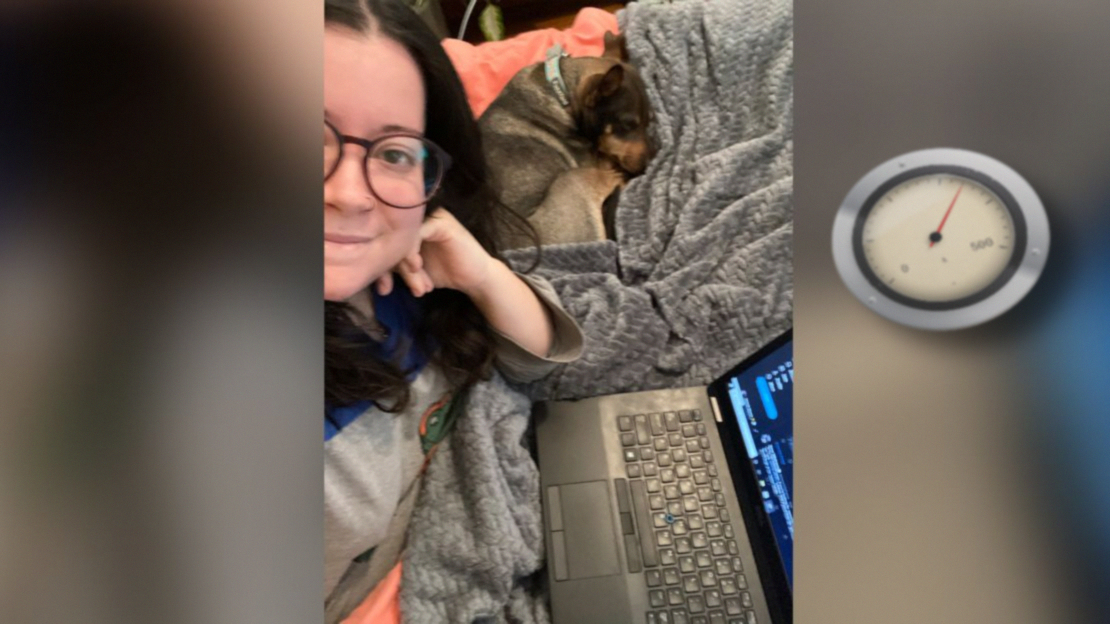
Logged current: 340 A
